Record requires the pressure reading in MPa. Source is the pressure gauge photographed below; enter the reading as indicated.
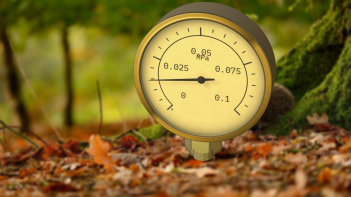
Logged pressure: 0.015 MPa
